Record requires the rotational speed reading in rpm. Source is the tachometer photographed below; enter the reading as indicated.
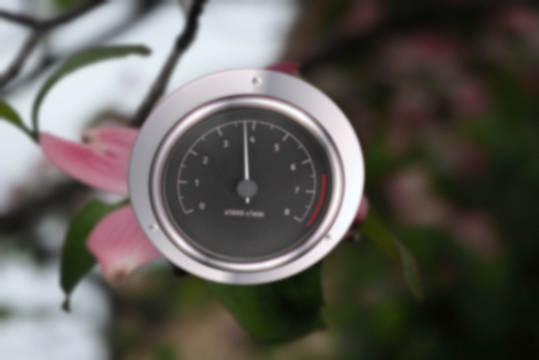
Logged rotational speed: 3750 rpm
